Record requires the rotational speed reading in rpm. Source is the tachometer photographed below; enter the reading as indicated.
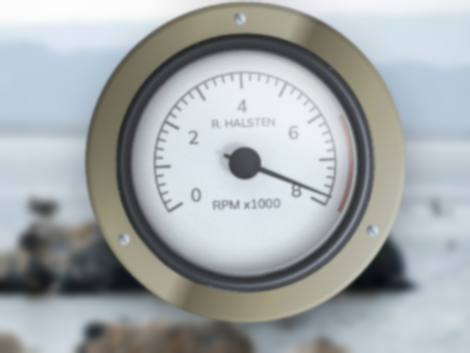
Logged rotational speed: 7800 rpm
